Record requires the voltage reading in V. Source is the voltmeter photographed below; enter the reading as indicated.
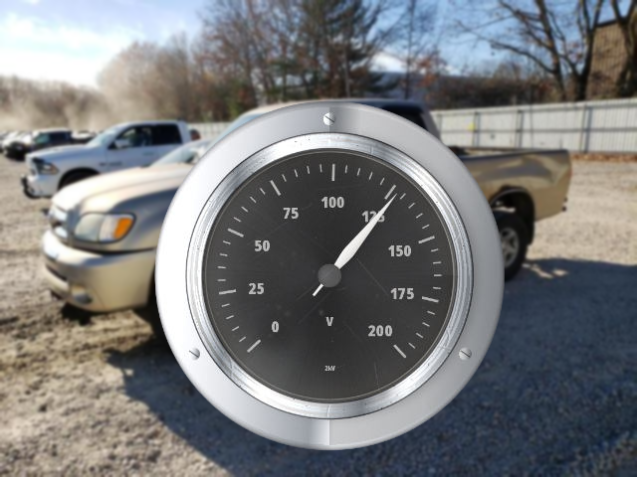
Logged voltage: 127.5 V
